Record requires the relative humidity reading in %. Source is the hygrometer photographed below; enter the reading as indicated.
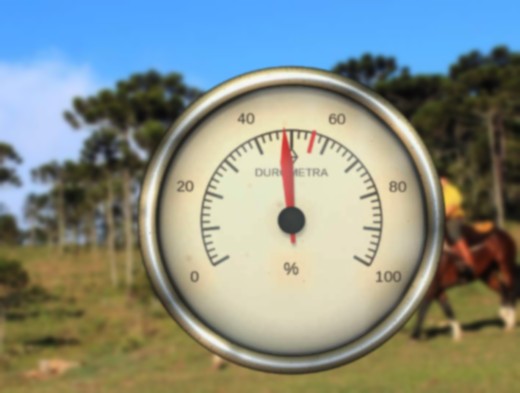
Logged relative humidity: 48 %
